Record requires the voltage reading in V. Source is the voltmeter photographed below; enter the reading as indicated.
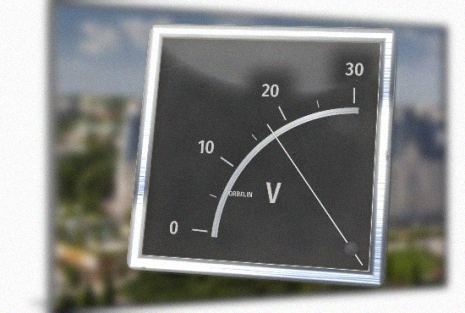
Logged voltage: 17.5 V
